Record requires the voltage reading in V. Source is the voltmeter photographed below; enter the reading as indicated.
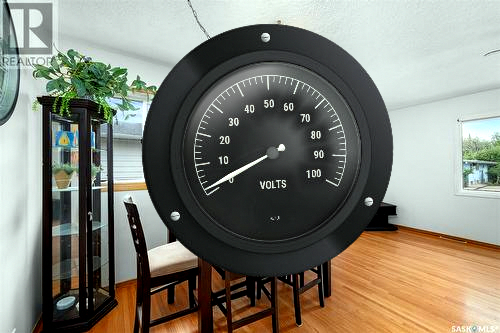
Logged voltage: 2 V
